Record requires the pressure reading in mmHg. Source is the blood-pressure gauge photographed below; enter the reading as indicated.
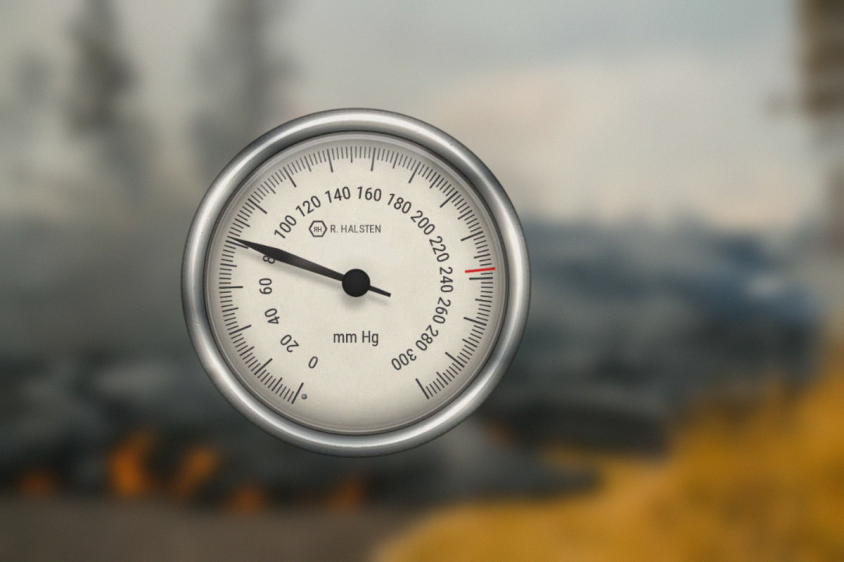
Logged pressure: 82 mmHg
